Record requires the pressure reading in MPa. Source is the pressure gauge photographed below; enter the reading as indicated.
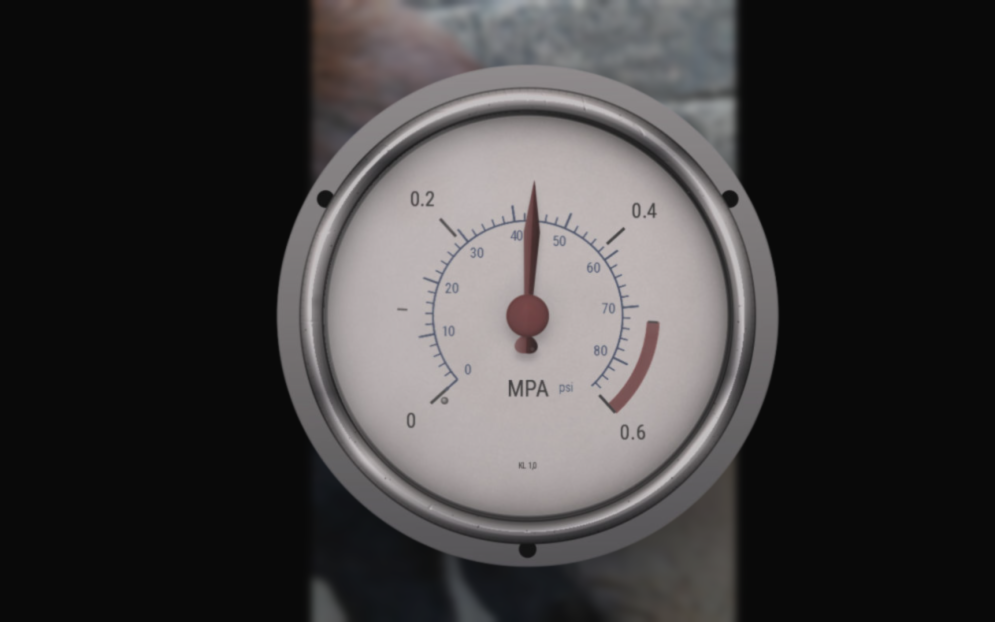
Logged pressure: 0.3 MPa
